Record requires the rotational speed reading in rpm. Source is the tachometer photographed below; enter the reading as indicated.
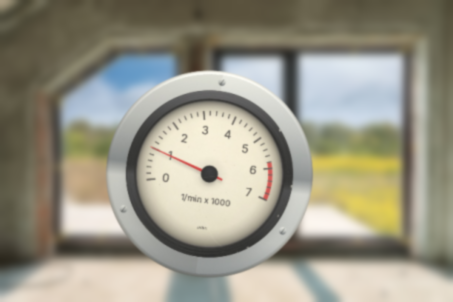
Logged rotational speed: 1000 rpm
